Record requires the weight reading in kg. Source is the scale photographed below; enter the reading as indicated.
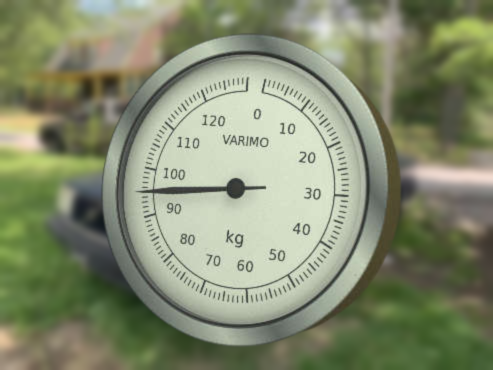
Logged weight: 95 kg
